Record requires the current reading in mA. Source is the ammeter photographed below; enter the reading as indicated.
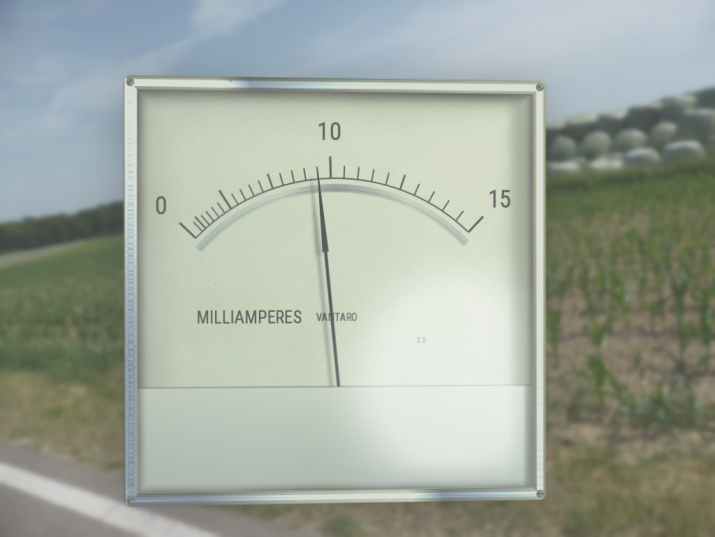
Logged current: 9.5 mA
